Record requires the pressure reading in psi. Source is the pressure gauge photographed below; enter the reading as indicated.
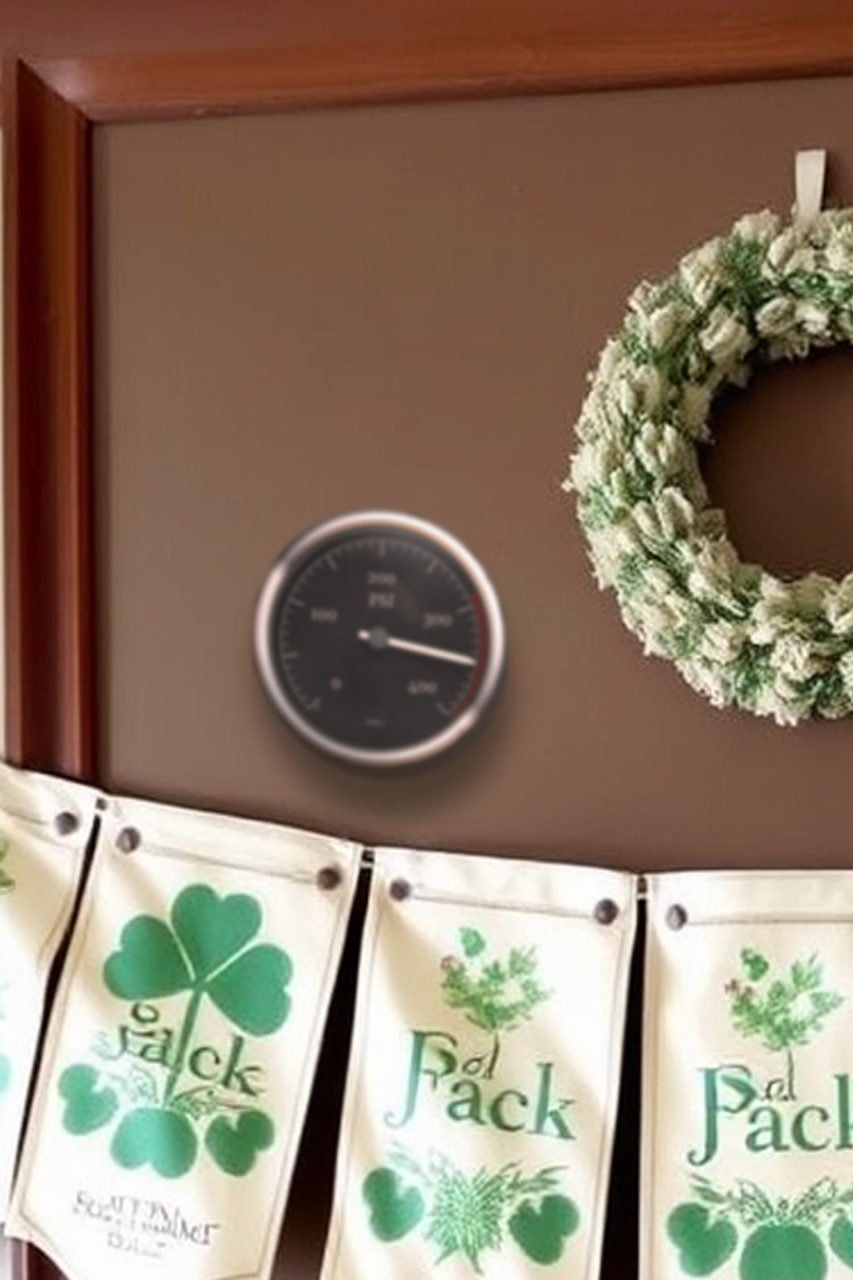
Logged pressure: 350 psi
